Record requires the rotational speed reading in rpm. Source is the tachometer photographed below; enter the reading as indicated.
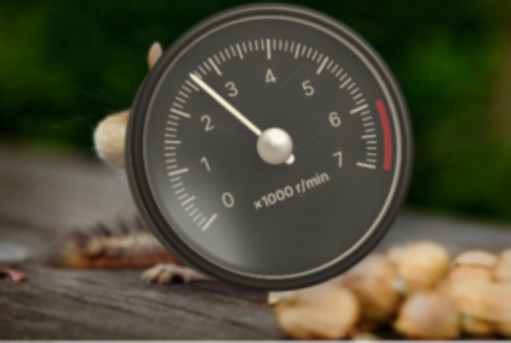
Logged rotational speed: 2600 rpm
